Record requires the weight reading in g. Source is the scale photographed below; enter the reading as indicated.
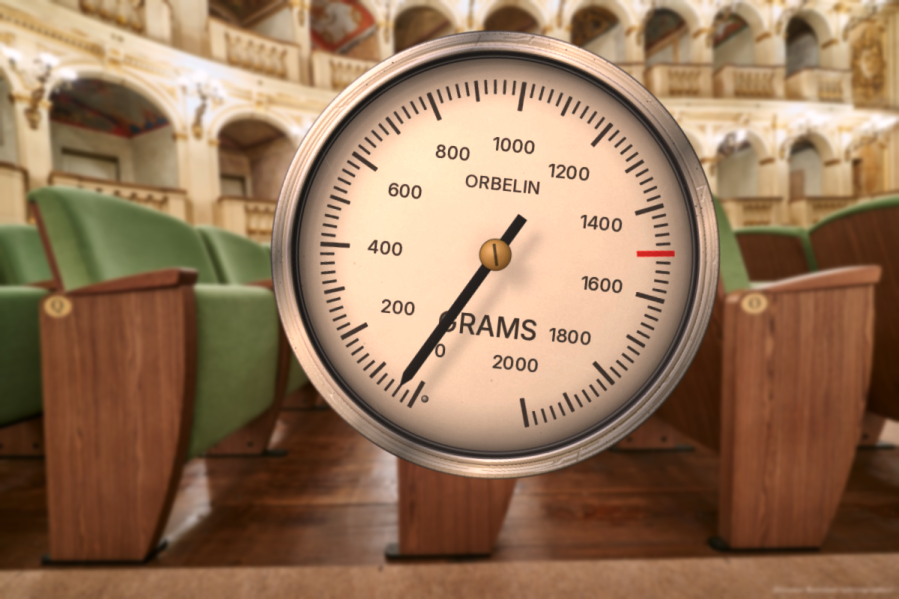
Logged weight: 40 g
